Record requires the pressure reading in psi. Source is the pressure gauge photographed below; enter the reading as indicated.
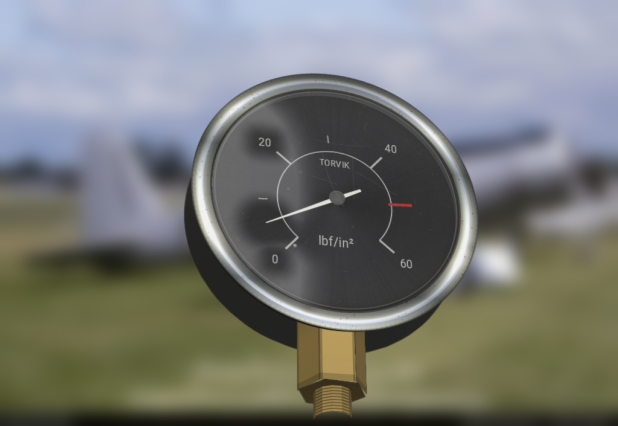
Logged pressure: 5 psi
